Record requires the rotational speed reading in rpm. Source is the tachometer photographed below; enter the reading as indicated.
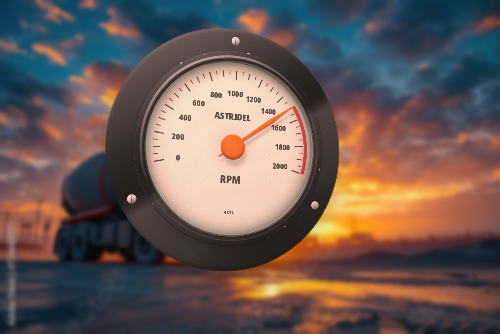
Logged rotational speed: 1500 rpm
